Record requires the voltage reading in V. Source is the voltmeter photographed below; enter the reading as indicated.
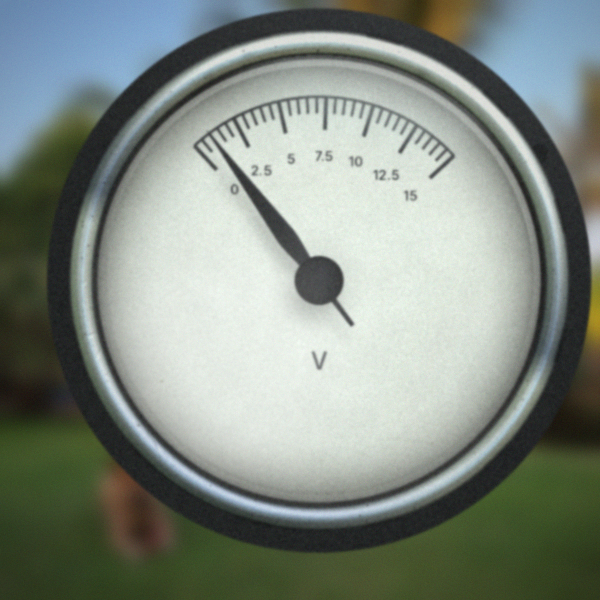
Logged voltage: 1 V
